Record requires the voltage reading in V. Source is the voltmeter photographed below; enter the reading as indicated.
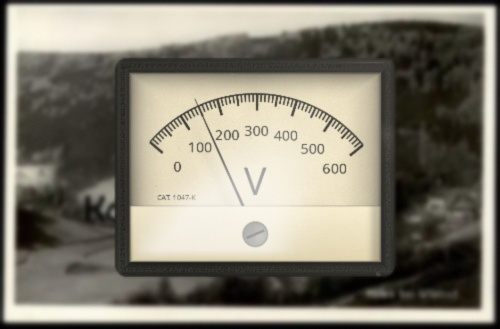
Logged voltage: 150 V
